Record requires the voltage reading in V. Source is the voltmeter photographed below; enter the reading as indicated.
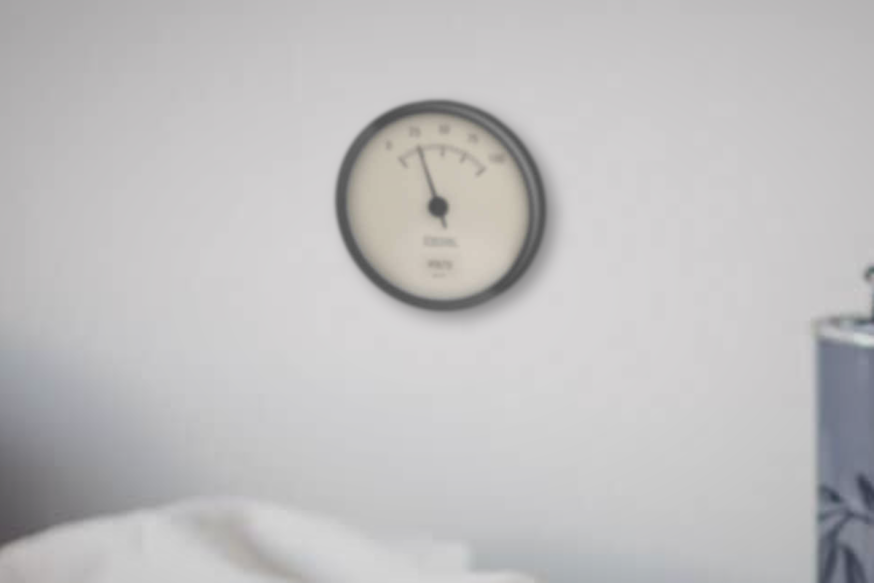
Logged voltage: 25 V
